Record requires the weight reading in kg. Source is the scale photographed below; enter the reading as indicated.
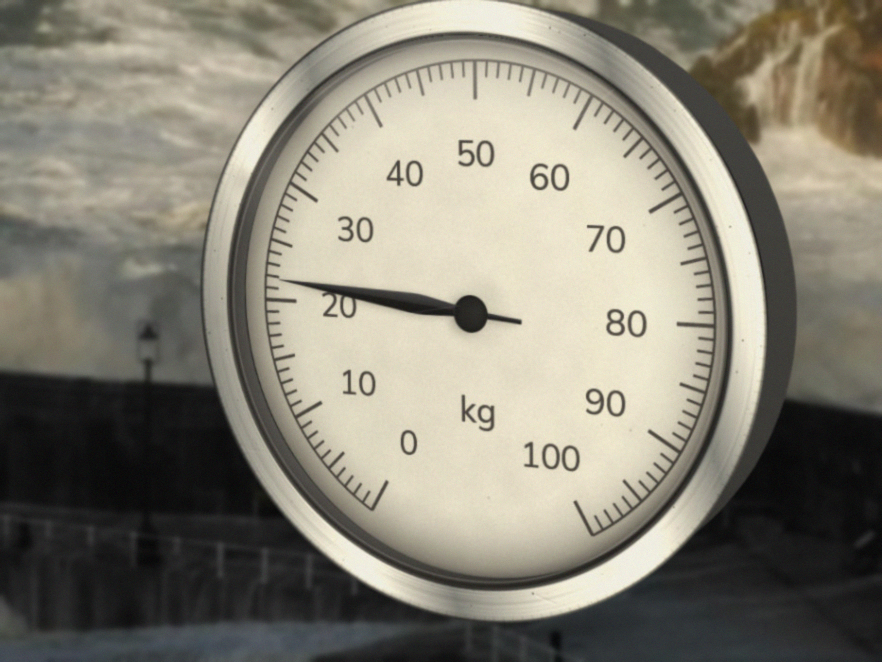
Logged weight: 22 kg
